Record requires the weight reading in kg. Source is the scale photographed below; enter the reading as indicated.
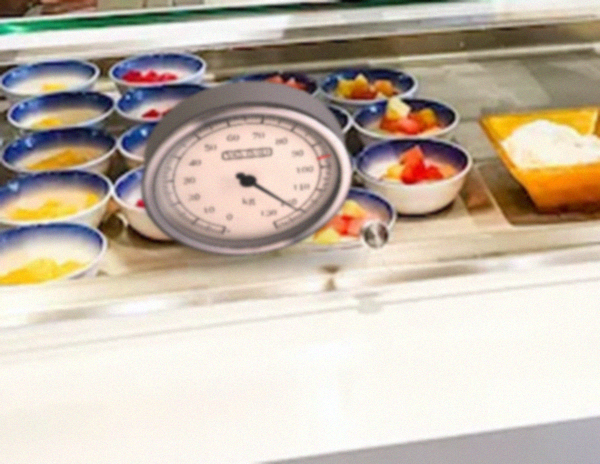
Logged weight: 120 kg
